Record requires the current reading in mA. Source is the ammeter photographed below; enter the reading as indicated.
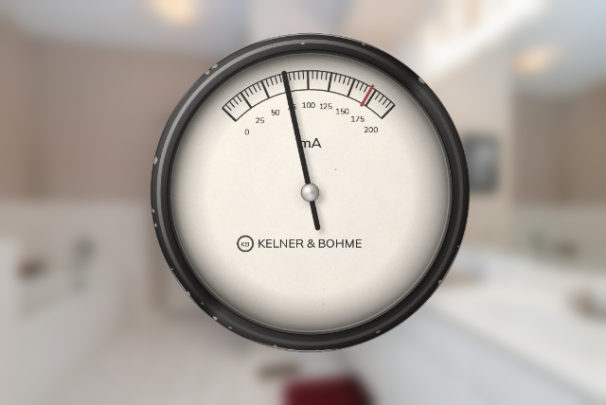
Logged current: 75 mA
